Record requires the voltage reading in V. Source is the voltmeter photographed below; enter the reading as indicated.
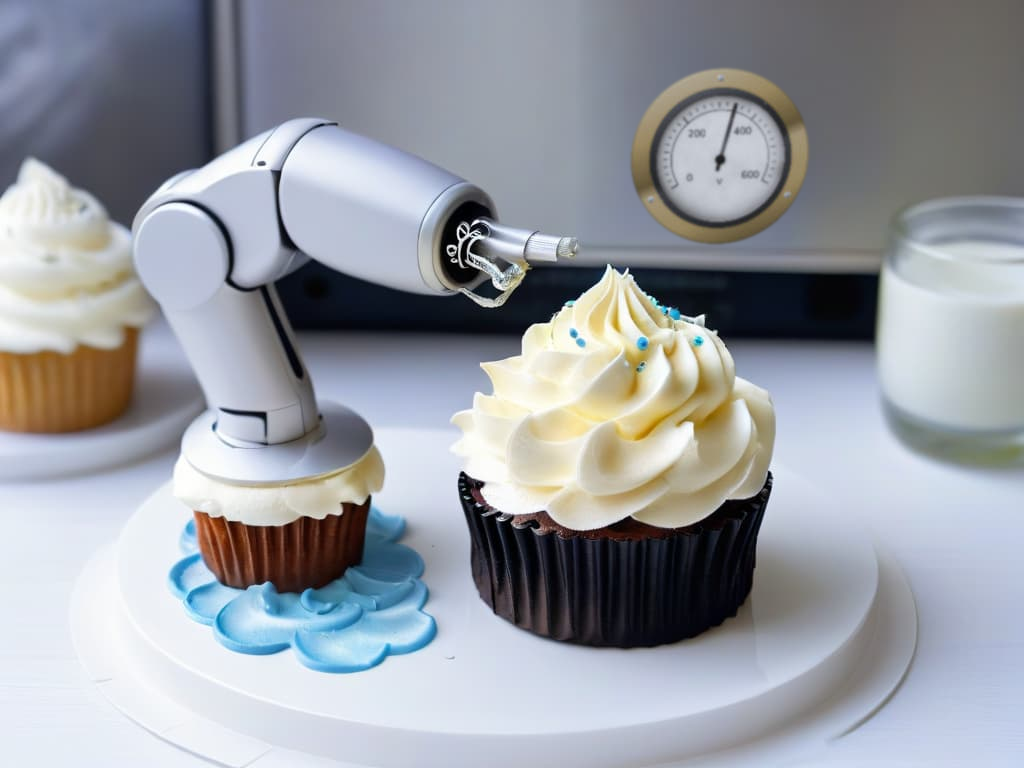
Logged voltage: 340 V
